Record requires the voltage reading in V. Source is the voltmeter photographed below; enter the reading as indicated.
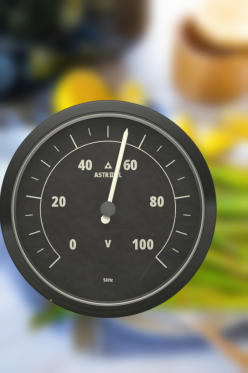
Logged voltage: 55 V
